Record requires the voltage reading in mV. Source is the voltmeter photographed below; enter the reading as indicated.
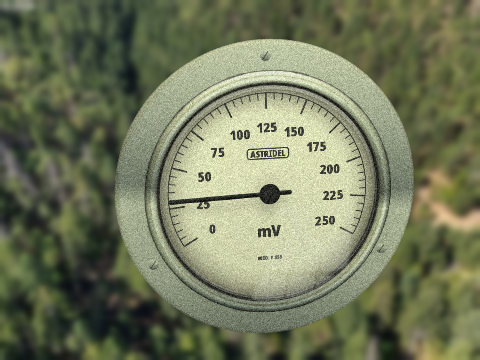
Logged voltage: 30 mV
